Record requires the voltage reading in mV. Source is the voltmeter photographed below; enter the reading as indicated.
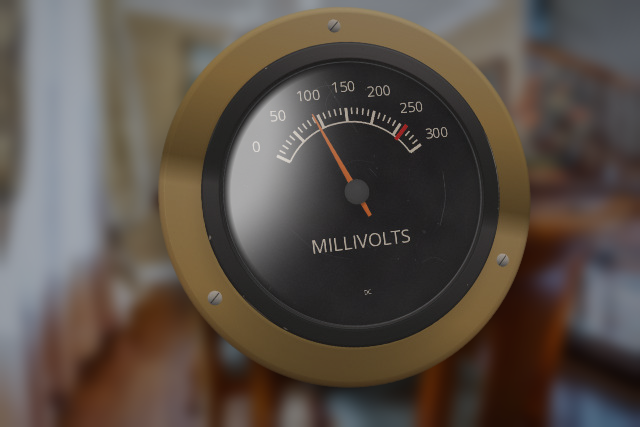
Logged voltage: 90 mV
